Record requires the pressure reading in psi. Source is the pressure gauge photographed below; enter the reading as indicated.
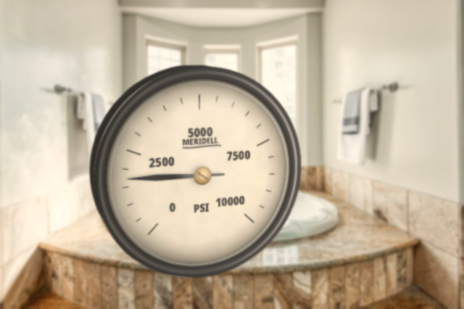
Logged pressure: 1750 psi
